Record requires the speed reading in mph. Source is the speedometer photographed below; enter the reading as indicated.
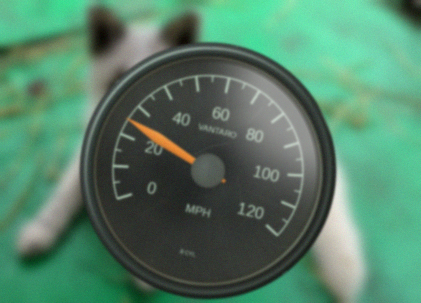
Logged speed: 25 mph
